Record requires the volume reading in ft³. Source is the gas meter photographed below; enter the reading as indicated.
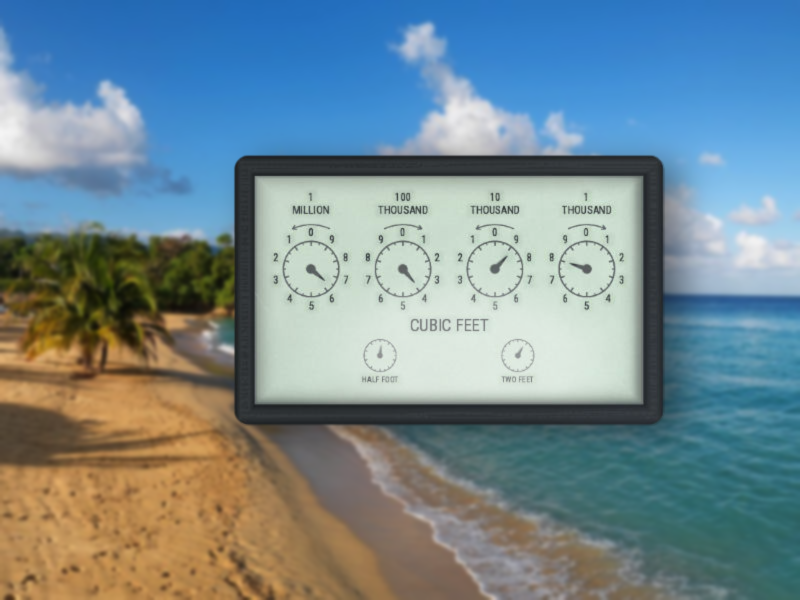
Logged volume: 638800 ft³
